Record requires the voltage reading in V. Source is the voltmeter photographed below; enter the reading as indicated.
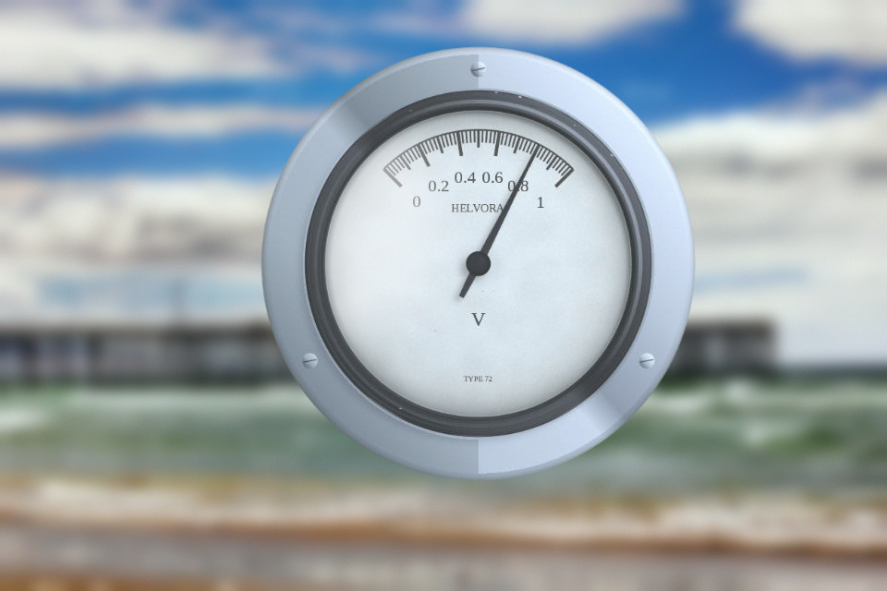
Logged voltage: 0.8 V
